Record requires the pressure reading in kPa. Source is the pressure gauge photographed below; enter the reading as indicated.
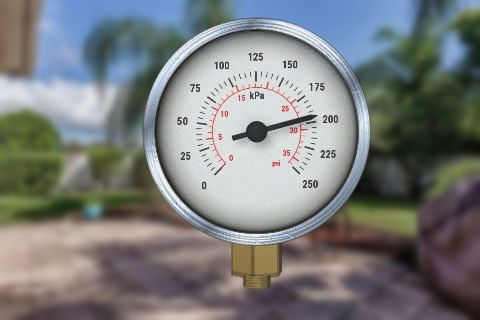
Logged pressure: 195 kPa
